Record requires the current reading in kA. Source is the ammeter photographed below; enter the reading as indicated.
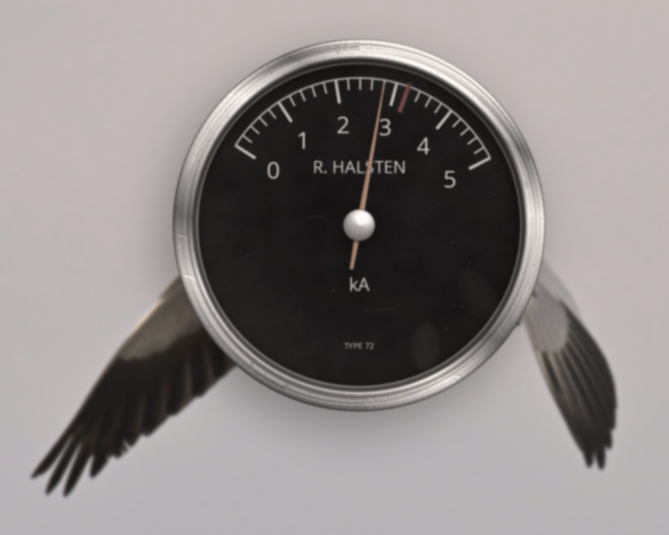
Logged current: 2.8 kA
